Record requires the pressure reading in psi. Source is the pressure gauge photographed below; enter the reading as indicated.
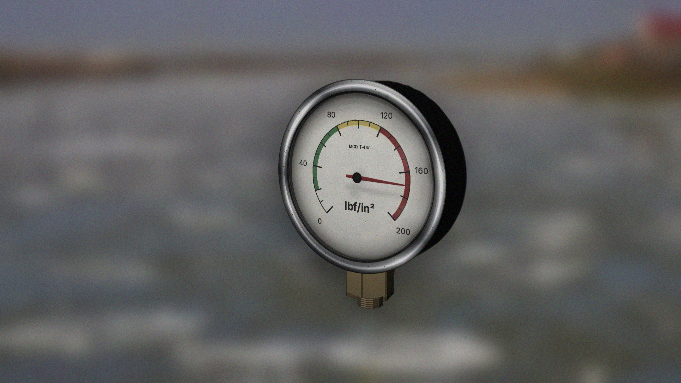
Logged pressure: 170 psi
